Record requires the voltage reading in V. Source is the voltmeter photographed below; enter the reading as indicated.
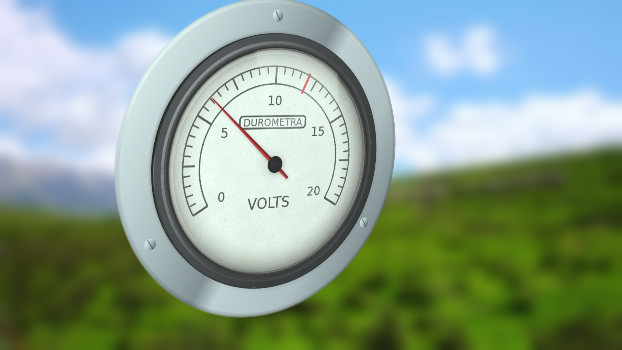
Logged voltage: 6 V
